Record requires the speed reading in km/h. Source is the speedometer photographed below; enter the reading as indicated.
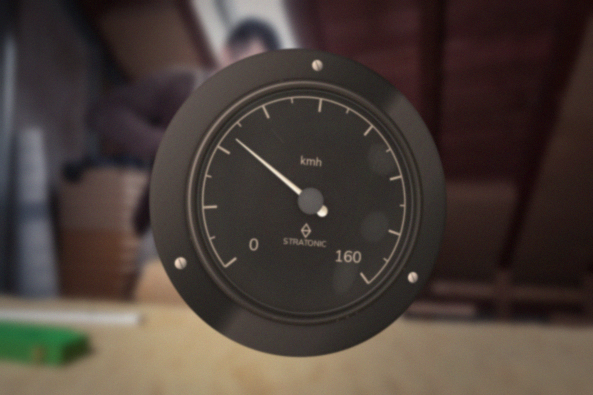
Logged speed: 45 km/h
